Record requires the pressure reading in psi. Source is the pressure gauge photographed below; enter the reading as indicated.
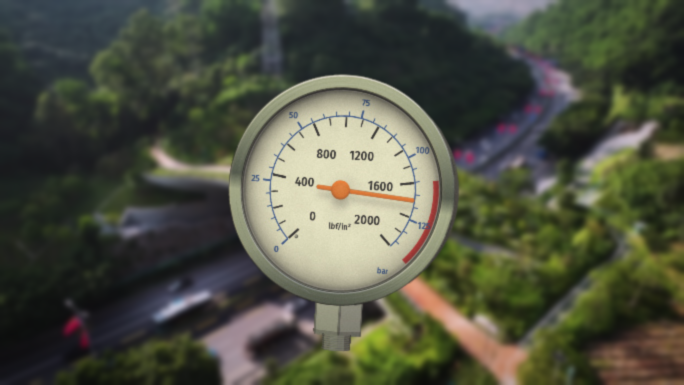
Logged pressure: 1700 psi
